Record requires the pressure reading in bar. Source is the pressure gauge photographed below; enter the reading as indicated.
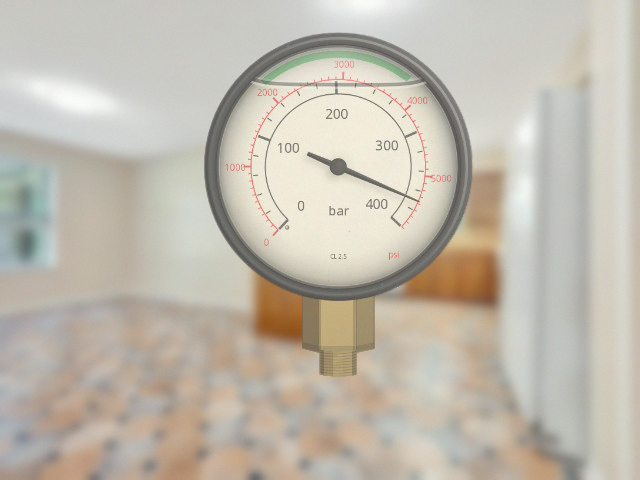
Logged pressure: 370 bar
